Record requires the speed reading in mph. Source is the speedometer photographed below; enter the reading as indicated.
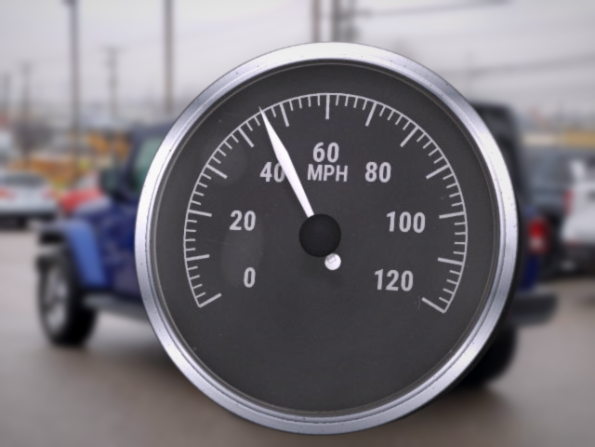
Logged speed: 46 mph
